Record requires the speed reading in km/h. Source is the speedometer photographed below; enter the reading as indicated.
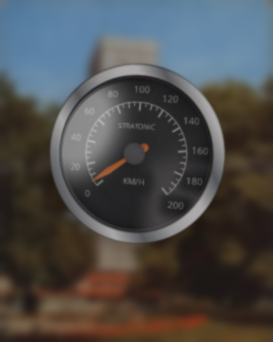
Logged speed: 5 km/h
